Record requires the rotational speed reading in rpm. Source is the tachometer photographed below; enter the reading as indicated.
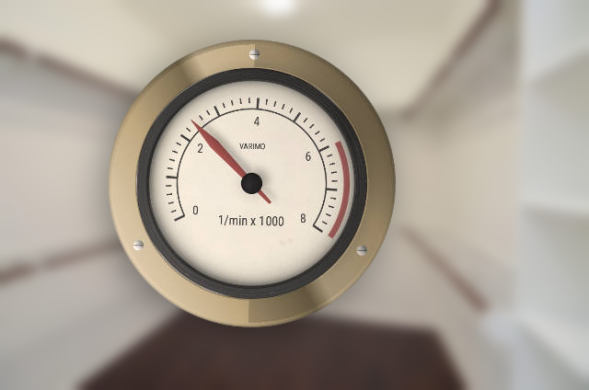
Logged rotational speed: 2400 rpm
